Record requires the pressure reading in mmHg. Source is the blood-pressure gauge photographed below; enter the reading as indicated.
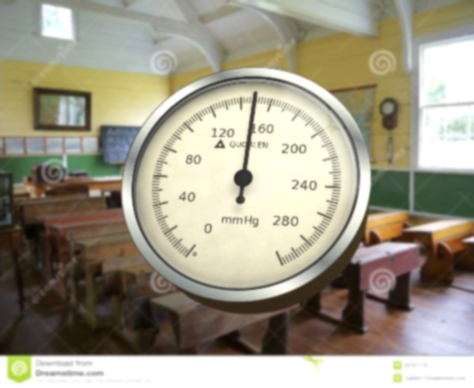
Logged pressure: 150 mmHg
